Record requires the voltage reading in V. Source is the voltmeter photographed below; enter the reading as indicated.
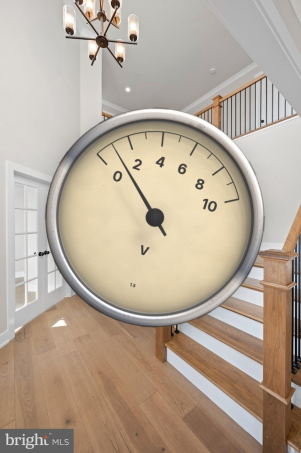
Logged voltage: 1 V
